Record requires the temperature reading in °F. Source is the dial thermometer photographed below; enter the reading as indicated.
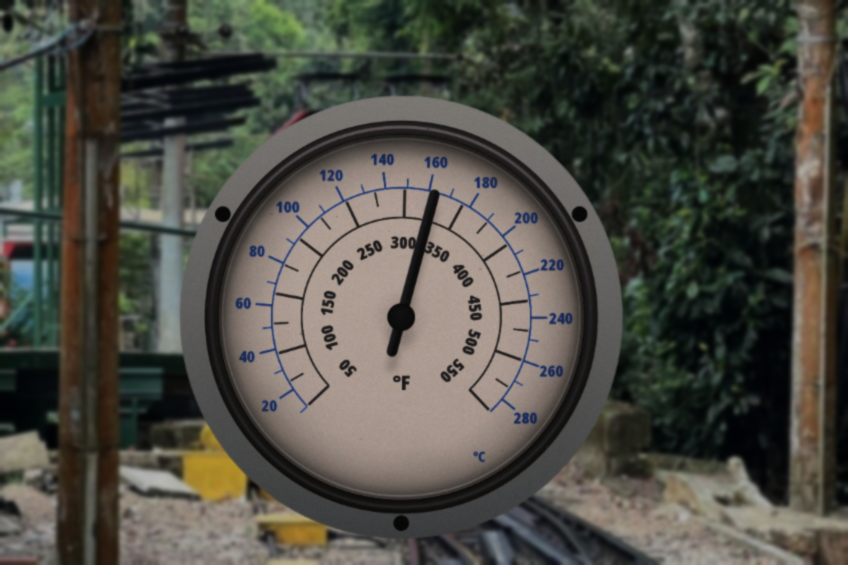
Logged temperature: 325 °F
